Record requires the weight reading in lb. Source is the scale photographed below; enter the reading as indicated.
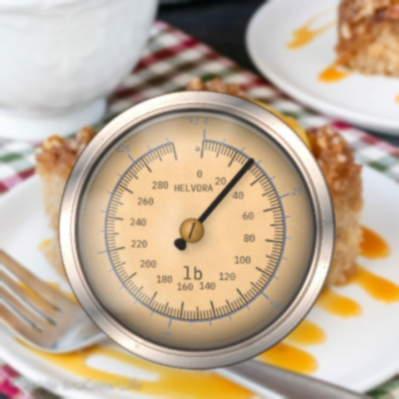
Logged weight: 30 lb
